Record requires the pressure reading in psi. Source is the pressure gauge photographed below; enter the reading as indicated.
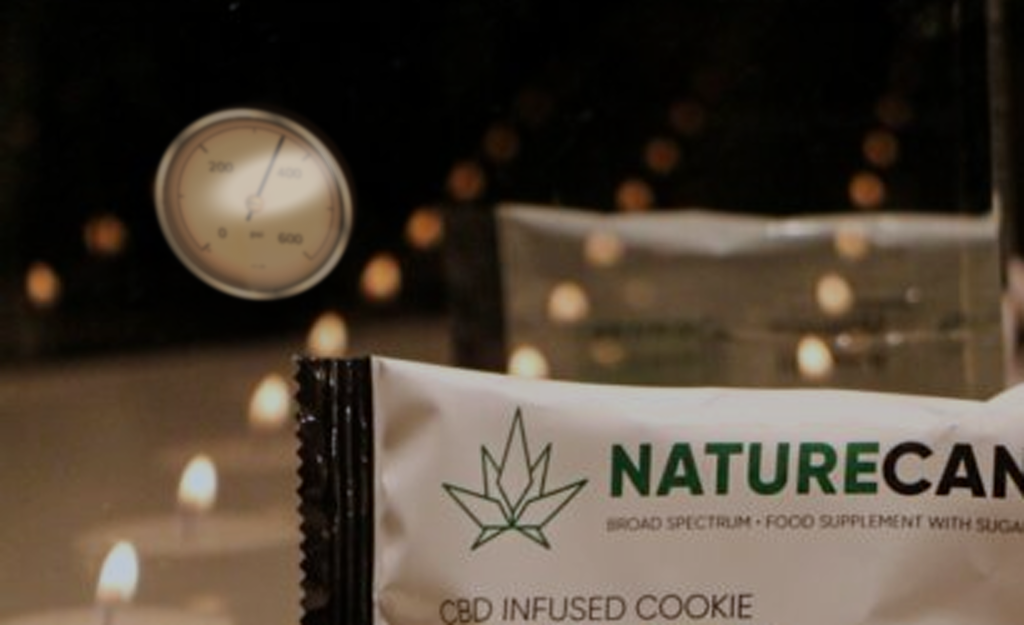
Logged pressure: 350 psi
